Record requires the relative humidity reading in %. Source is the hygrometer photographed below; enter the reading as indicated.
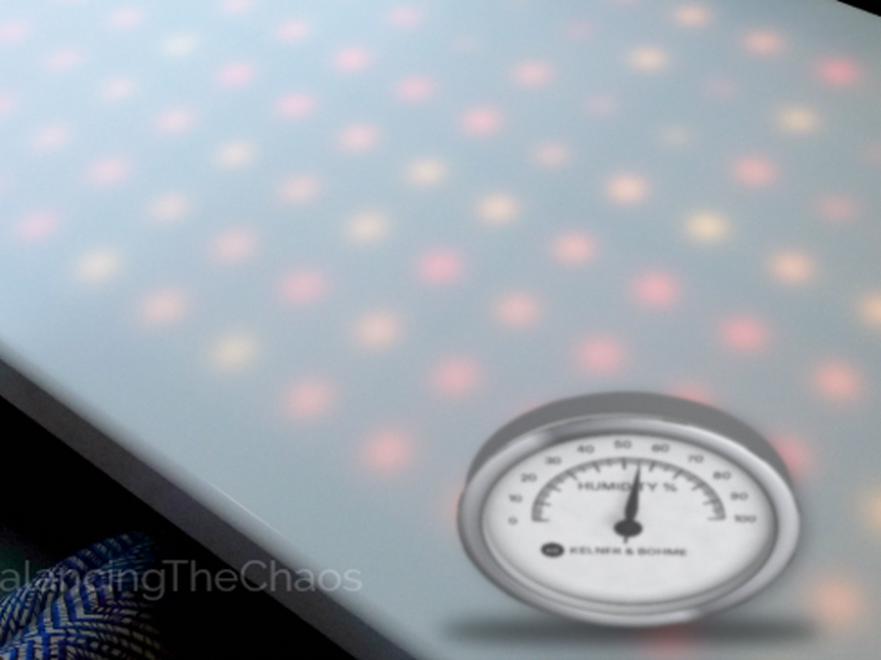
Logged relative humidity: 55 %
